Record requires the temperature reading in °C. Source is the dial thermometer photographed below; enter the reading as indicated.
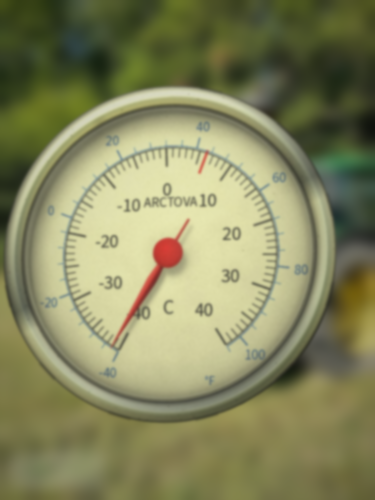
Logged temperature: -39 °C
